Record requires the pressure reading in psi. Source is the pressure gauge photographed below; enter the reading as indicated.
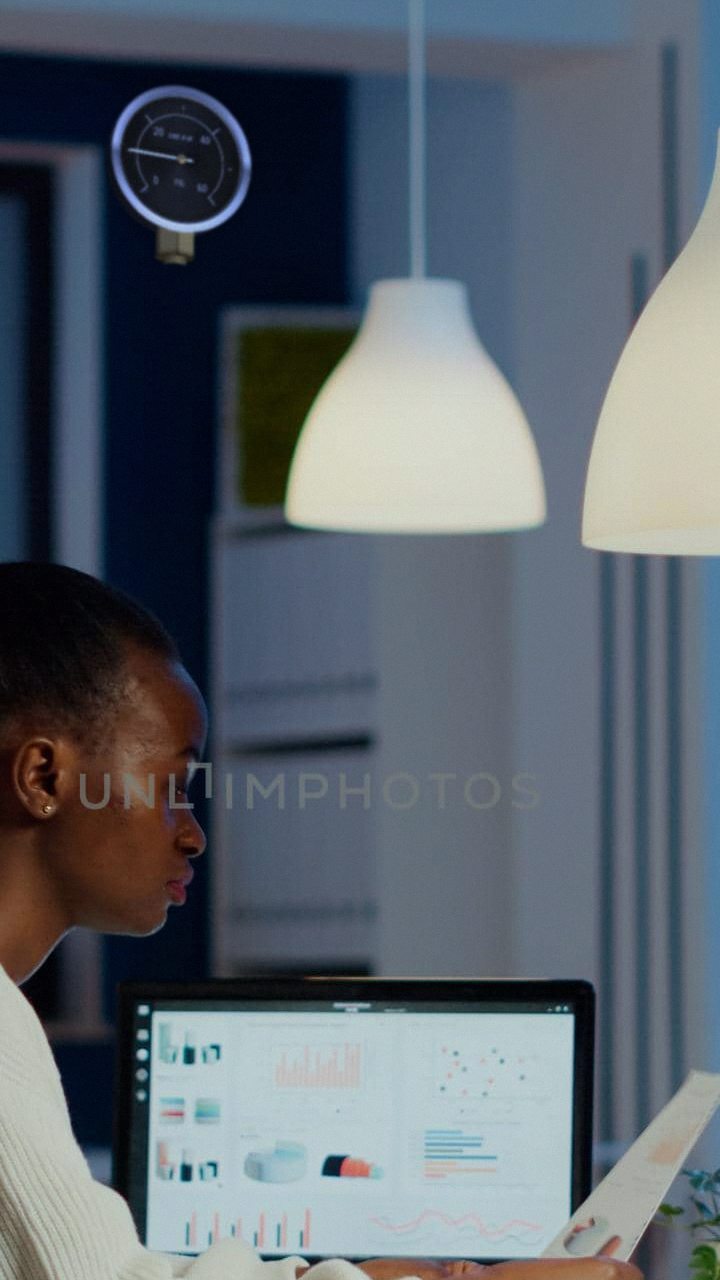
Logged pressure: 10 psi
